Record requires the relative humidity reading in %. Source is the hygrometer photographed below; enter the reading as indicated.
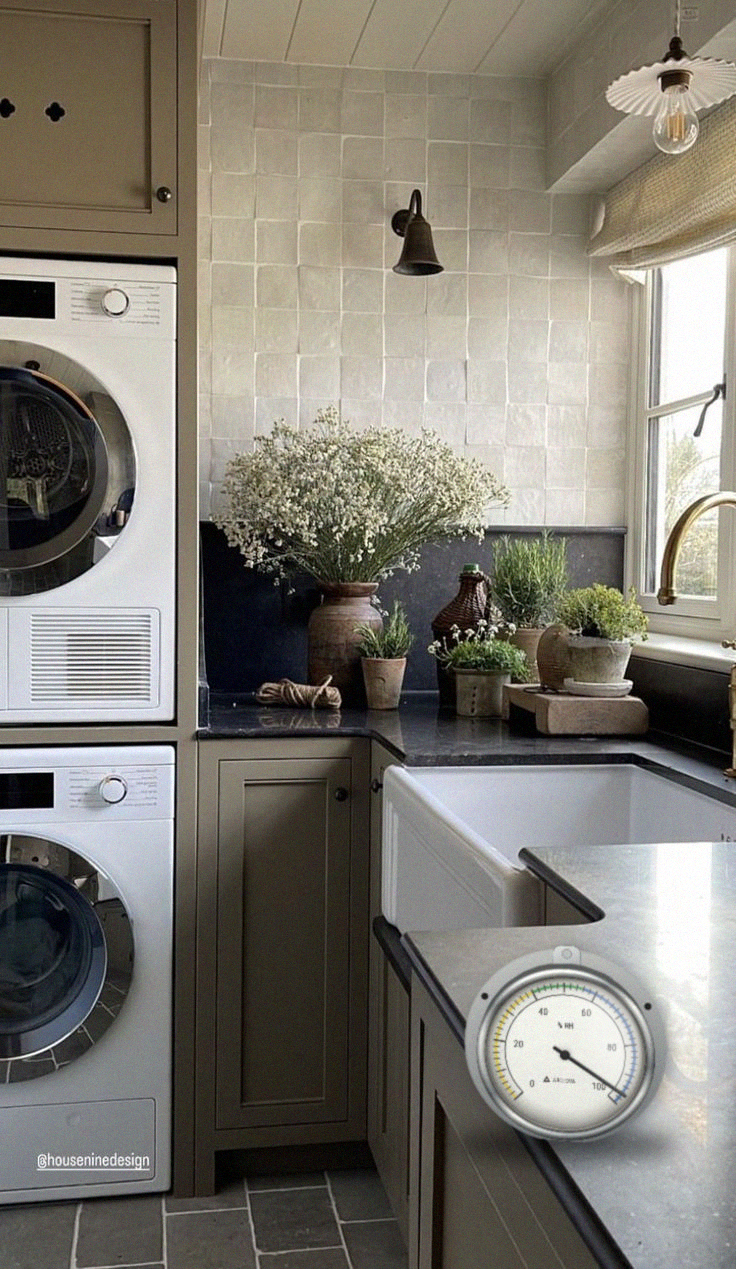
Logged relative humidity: 96 %
